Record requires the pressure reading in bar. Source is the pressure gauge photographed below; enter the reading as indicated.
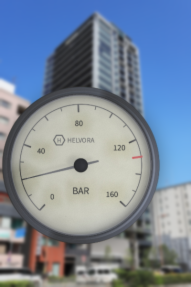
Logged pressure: 20 bar
